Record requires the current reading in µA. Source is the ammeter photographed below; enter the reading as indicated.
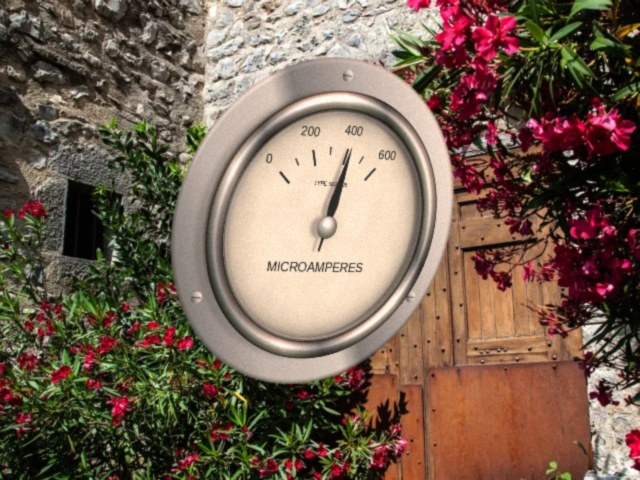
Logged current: 400 µA
